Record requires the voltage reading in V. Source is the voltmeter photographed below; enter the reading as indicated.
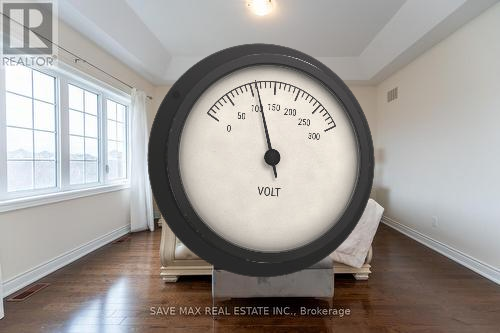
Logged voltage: 110 V
